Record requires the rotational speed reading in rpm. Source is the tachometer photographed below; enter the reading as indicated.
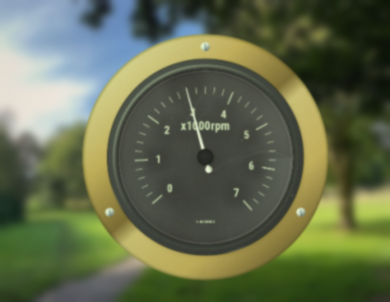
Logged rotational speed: 3000 rpm
